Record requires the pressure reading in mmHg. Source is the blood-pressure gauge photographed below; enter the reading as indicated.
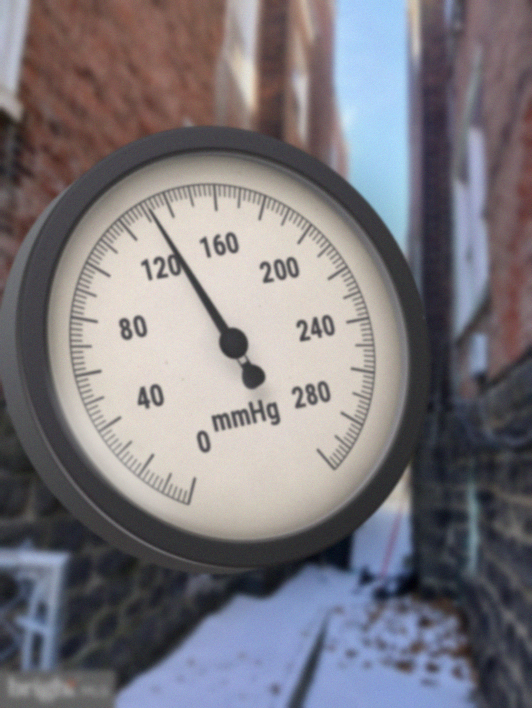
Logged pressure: 130 mmHg
